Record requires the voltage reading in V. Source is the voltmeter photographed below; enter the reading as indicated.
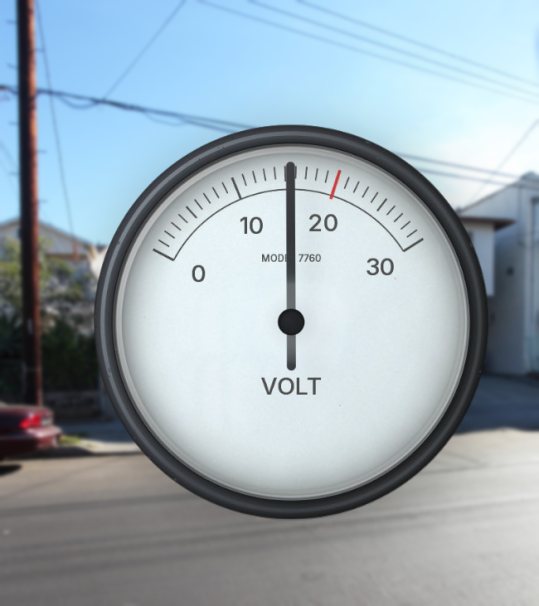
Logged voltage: 15.5 V
